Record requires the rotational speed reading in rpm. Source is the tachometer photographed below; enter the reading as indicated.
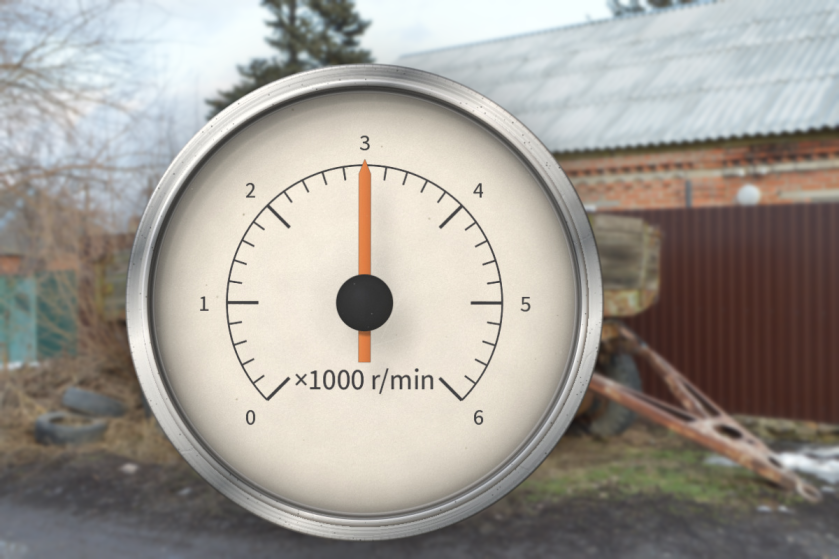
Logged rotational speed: 3000 rpm
